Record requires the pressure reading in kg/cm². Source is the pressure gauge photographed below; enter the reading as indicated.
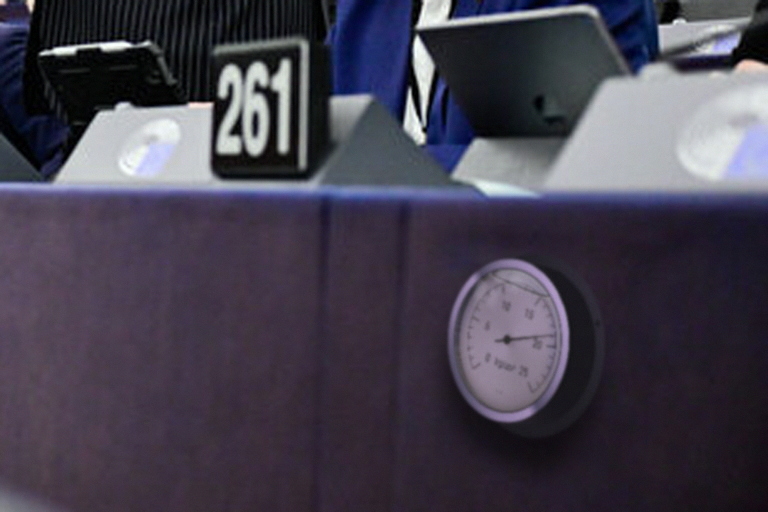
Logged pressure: 19 kg/cm²
